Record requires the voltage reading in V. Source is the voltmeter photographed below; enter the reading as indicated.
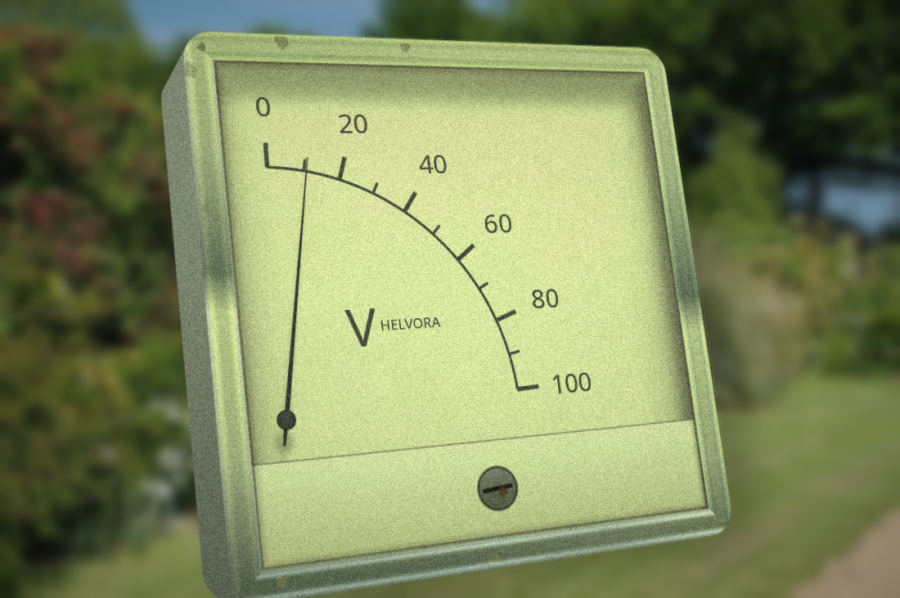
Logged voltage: 10 V
